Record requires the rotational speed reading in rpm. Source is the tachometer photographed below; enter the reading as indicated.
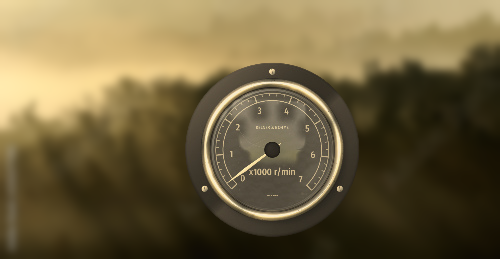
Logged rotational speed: 200 rpm
